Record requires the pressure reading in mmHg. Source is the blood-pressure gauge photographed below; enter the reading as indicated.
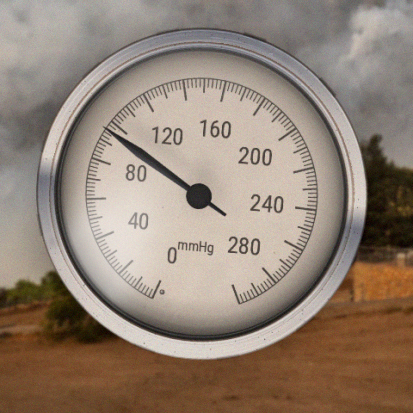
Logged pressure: 96 mmHg
